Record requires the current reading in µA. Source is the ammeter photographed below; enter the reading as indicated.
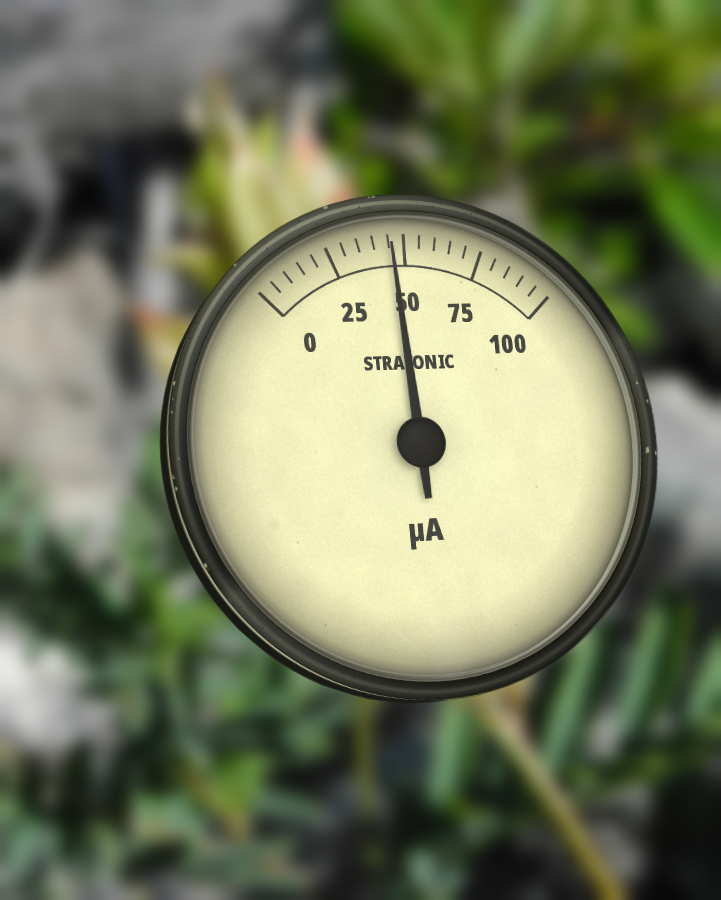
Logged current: 45 µA
